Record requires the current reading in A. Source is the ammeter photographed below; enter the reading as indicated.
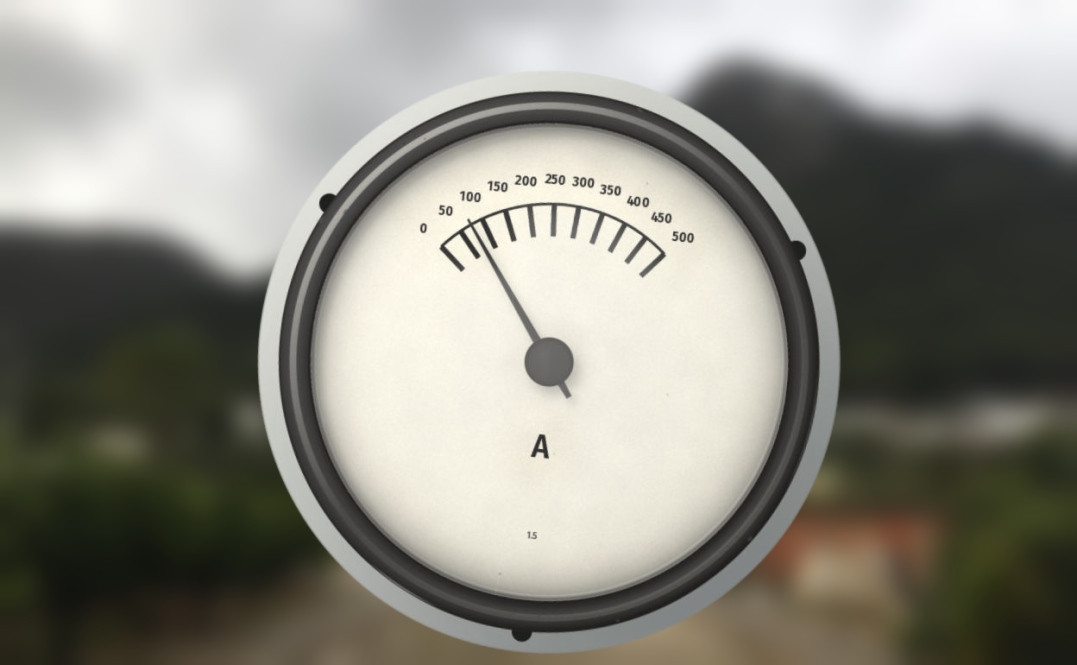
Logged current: 75 A
